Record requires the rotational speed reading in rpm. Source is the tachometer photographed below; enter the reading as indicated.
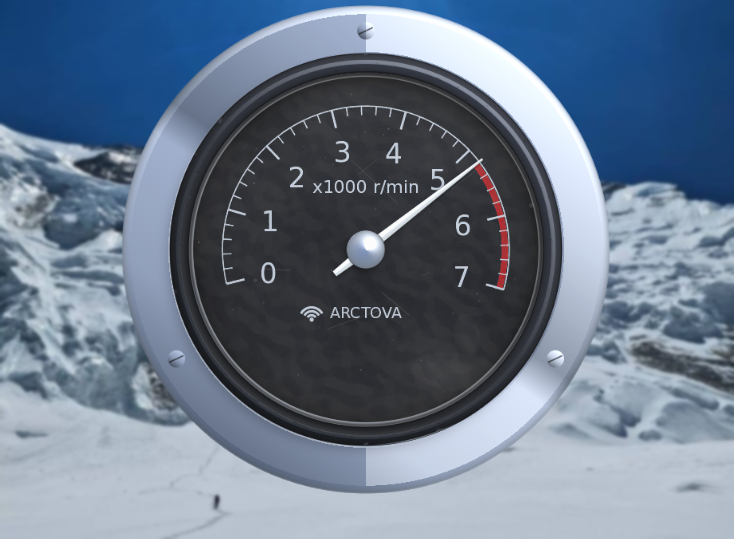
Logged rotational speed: 5200 rpm
